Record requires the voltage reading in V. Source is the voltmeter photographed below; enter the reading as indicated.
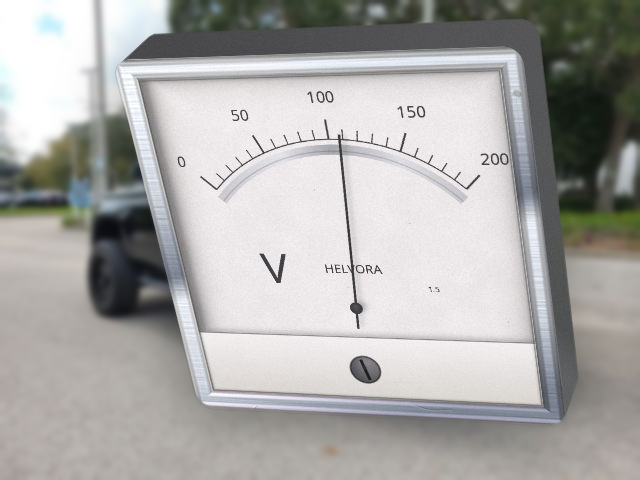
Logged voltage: 110 V
